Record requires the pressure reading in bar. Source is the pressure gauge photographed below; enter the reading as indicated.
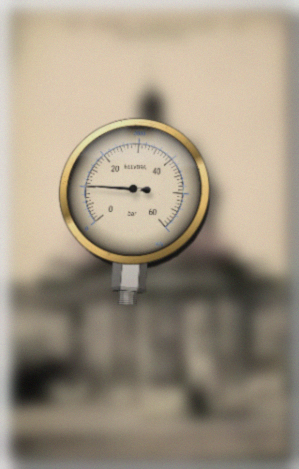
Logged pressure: 10 bar
